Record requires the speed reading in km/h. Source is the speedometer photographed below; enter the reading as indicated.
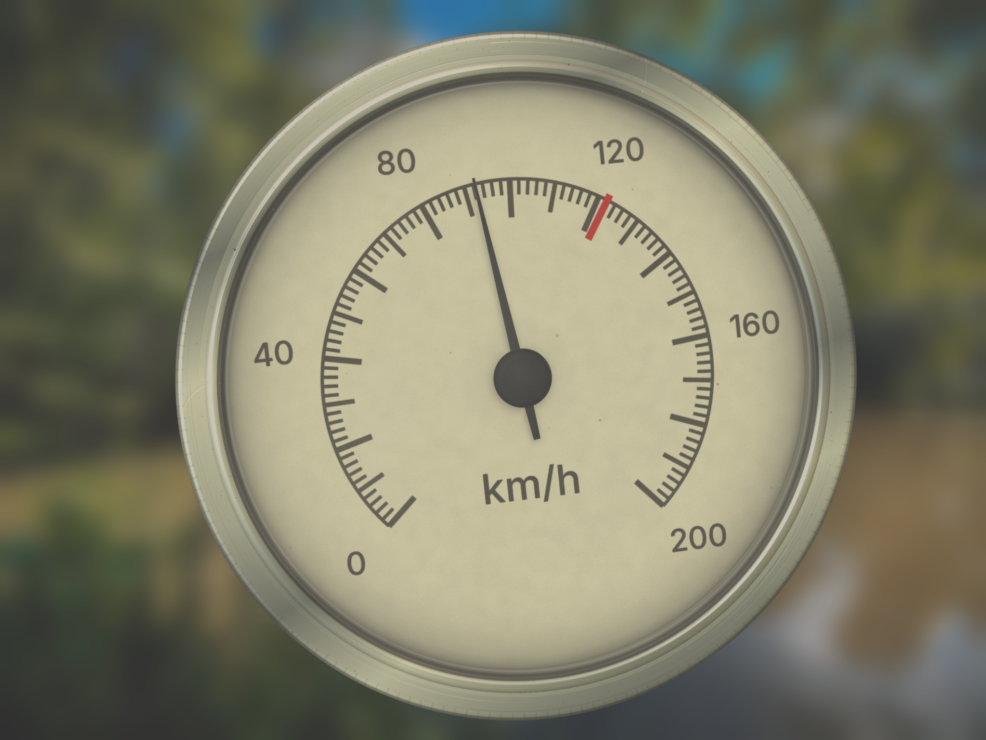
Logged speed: 92 km/h
